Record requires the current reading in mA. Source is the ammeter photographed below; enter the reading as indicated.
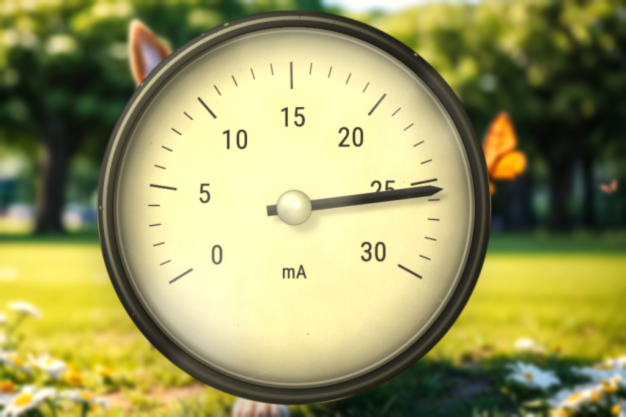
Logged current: 25.5 mA
